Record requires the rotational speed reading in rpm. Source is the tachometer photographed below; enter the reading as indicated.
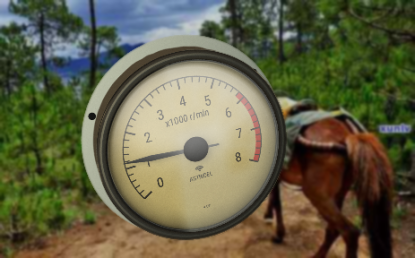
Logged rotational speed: 1200 rpm
